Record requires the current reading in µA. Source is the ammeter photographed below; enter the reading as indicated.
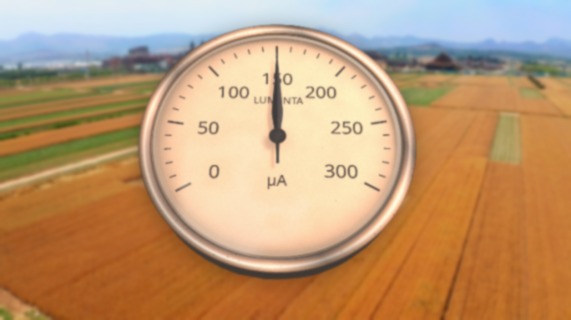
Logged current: 150 µA
